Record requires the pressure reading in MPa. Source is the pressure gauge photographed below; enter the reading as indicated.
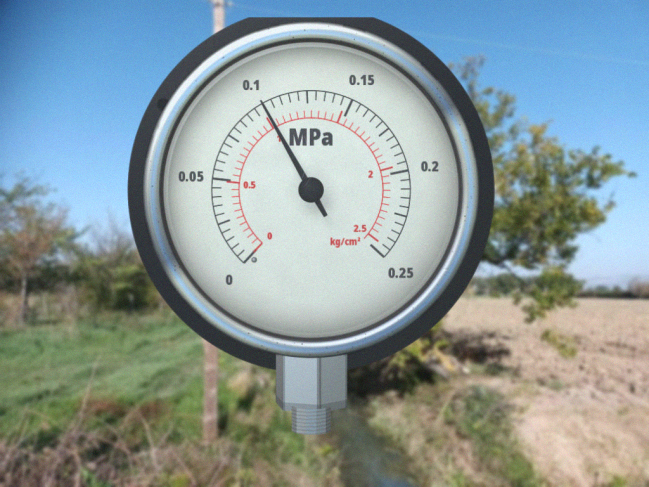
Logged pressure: 0.1 MPa
